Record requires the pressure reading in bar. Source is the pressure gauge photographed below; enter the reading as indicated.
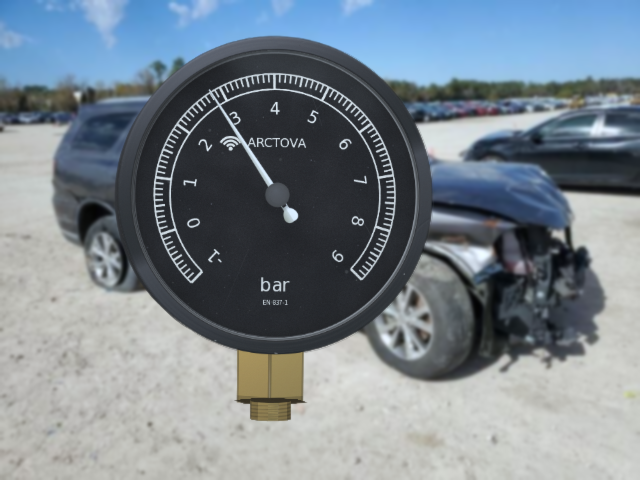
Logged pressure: 2.8 bar
